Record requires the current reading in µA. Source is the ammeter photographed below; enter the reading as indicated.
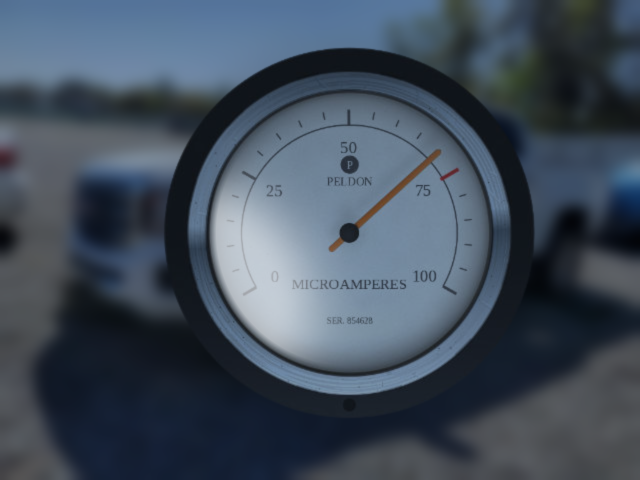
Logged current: 70 µA
